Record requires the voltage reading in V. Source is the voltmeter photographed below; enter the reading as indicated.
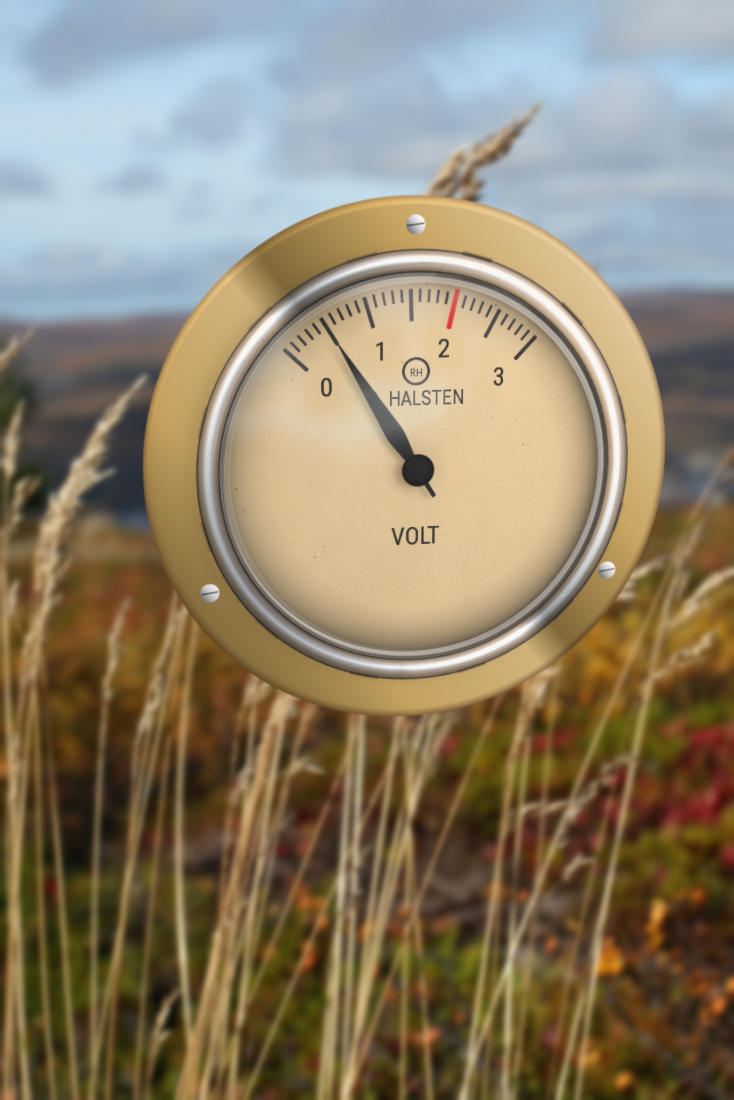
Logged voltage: 0.5 V
